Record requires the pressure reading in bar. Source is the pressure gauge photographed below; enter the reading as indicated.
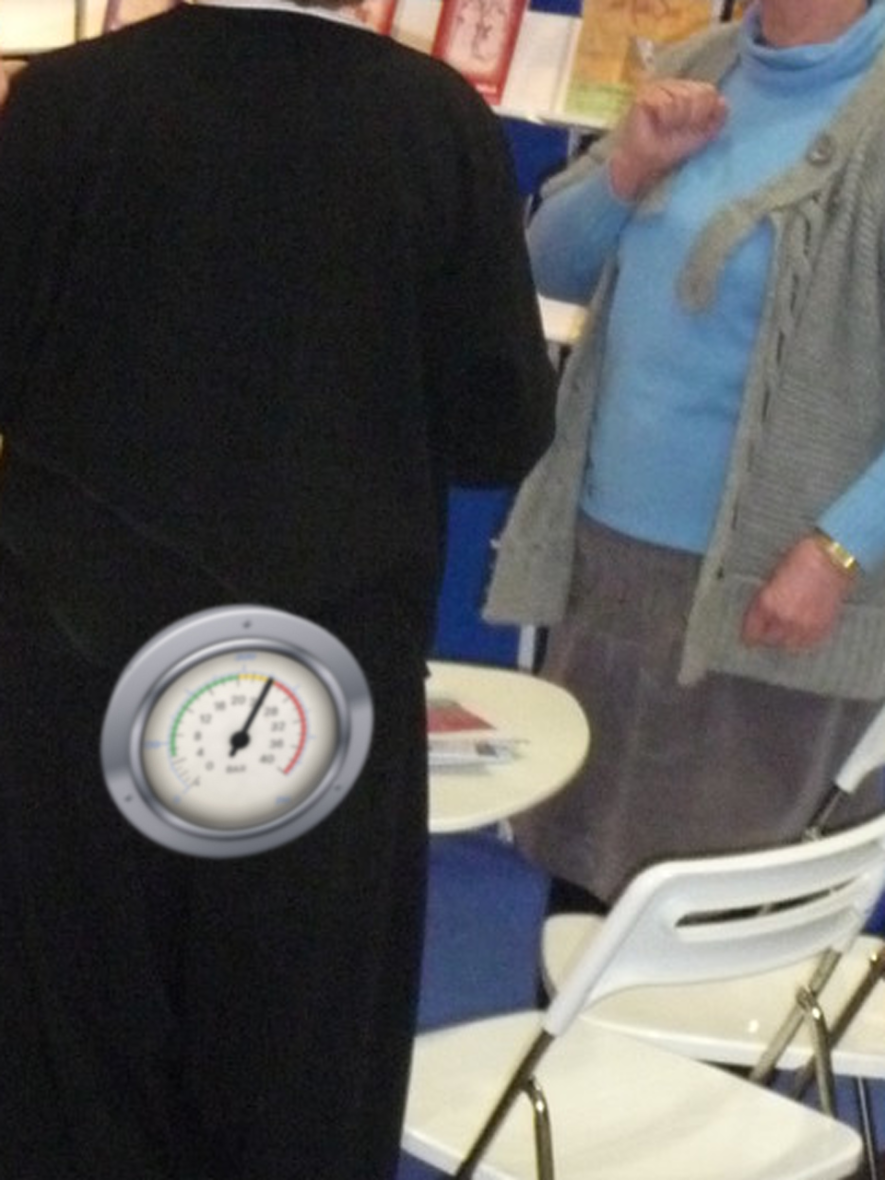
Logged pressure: 24 bar
